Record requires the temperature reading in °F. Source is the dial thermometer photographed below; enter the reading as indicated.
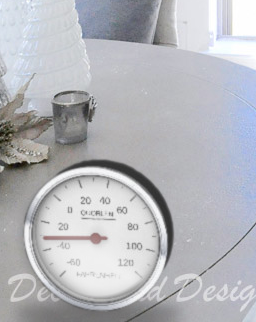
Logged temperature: -30 °F
